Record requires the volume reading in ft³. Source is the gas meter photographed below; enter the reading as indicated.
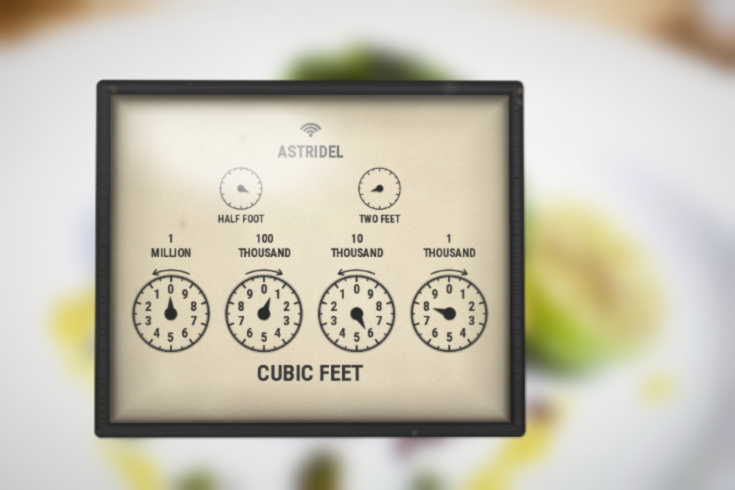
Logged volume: 5800 ft³
